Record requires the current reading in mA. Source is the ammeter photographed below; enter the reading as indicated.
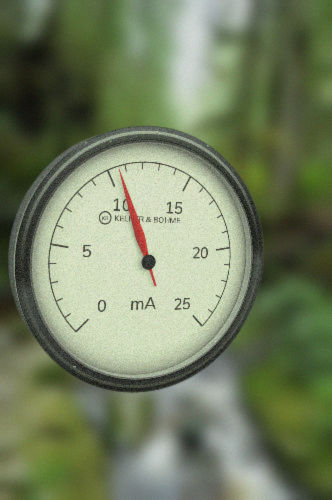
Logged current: 10.5 mA
